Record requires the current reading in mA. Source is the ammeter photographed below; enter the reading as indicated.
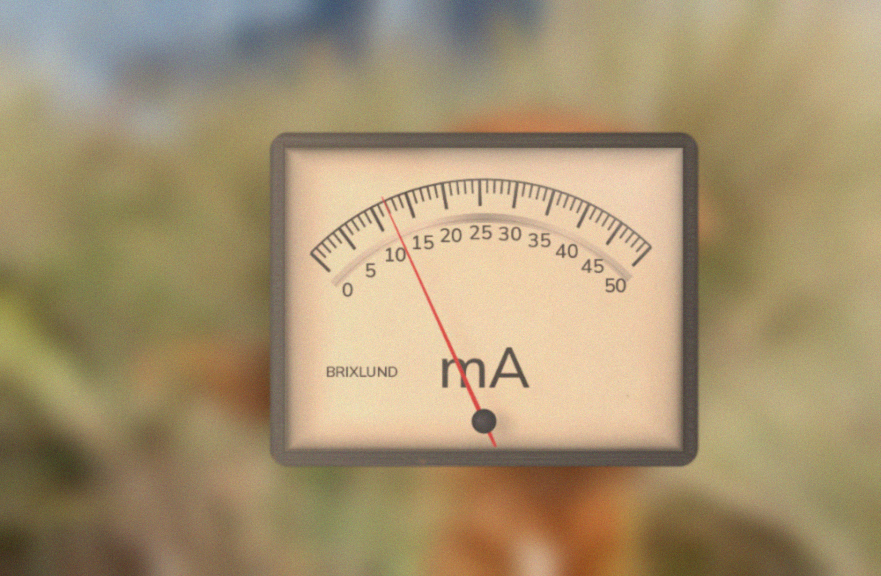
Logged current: 12 mA
